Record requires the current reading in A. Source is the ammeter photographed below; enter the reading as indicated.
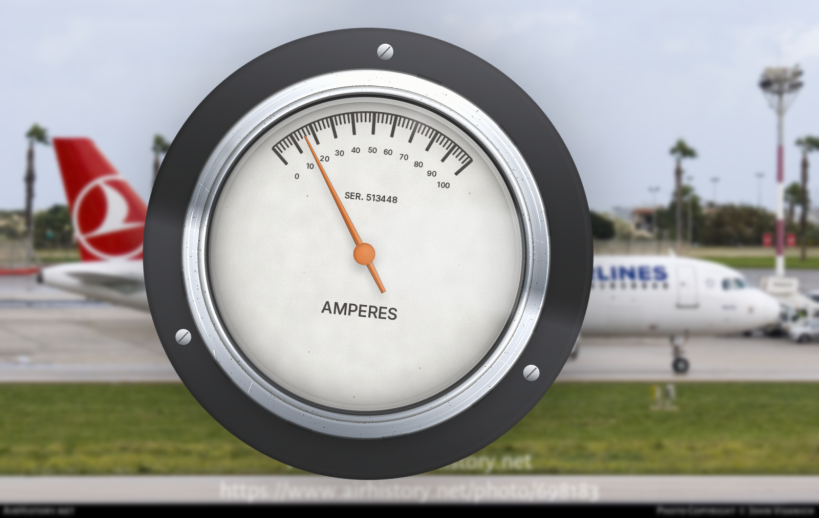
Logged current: 16 A
